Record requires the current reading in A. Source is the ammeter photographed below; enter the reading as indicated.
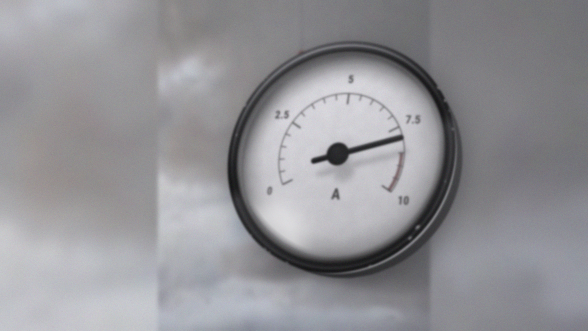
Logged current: 8 A
